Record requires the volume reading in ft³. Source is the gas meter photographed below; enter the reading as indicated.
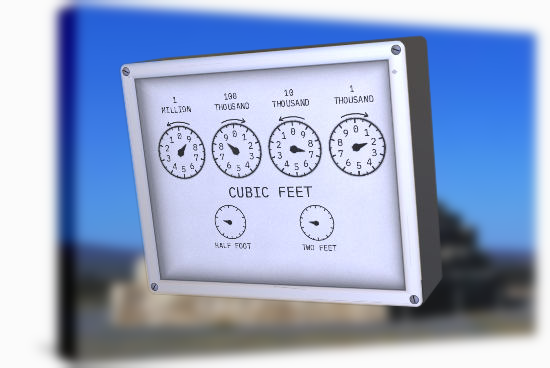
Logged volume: 887200 ft³
